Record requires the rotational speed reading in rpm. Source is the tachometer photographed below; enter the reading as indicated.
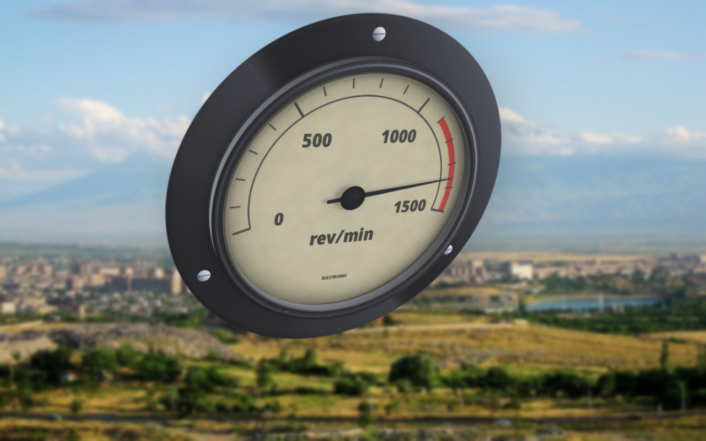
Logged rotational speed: 1350 rpm
